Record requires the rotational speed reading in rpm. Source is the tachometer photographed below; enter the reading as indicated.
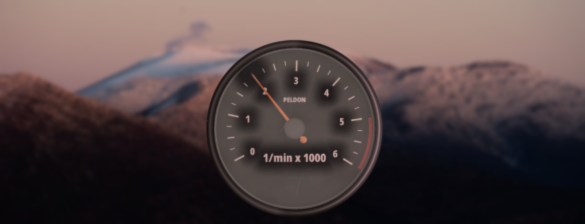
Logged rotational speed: 2000 rpm
